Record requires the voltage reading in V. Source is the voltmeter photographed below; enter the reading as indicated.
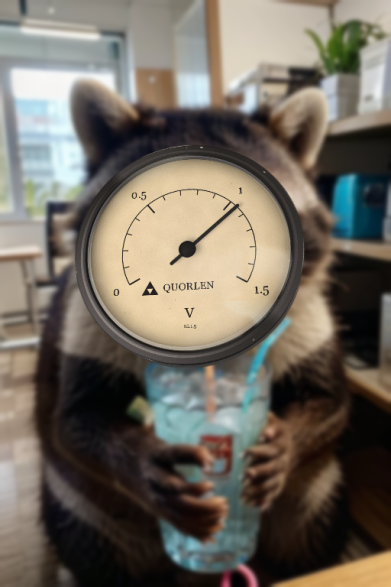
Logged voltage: 1.05 V
